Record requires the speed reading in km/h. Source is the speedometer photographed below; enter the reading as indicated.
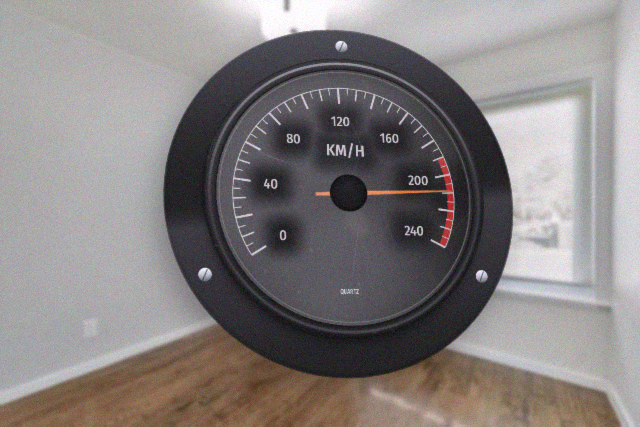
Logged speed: 210 km/h
